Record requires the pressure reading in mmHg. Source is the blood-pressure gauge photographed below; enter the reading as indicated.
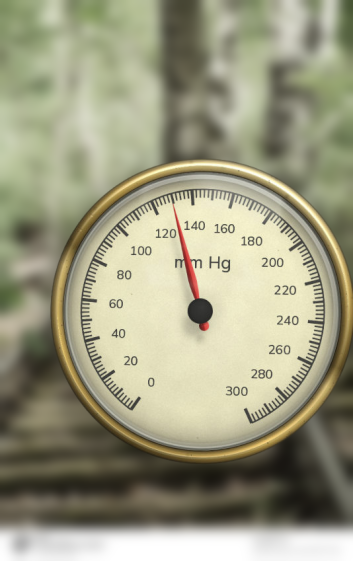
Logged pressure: 130 mmHg
